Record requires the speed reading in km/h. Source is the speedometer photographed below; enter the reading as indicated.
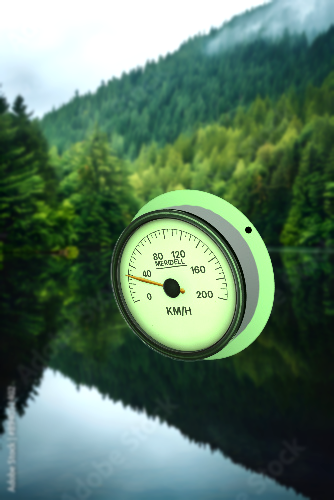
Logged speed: 30 km/h
